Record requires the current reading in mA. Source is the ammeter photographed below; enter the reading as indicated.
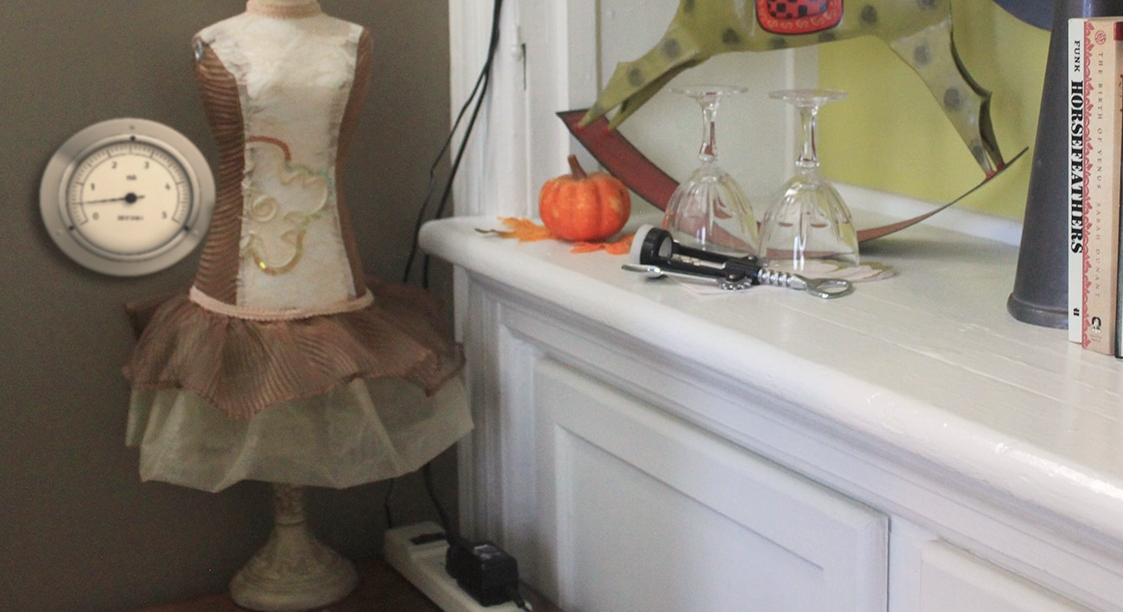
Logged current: 0.5 mA
